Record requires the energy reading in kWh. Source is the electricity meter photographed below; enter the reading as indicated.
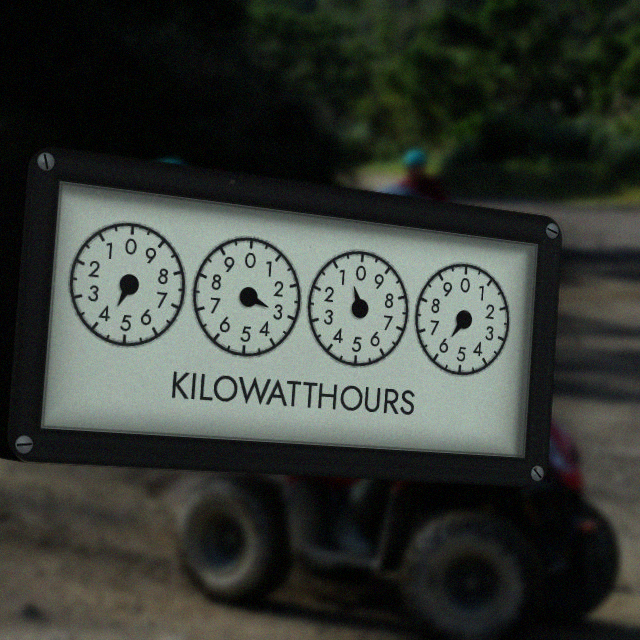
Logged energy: 4306 kWh
